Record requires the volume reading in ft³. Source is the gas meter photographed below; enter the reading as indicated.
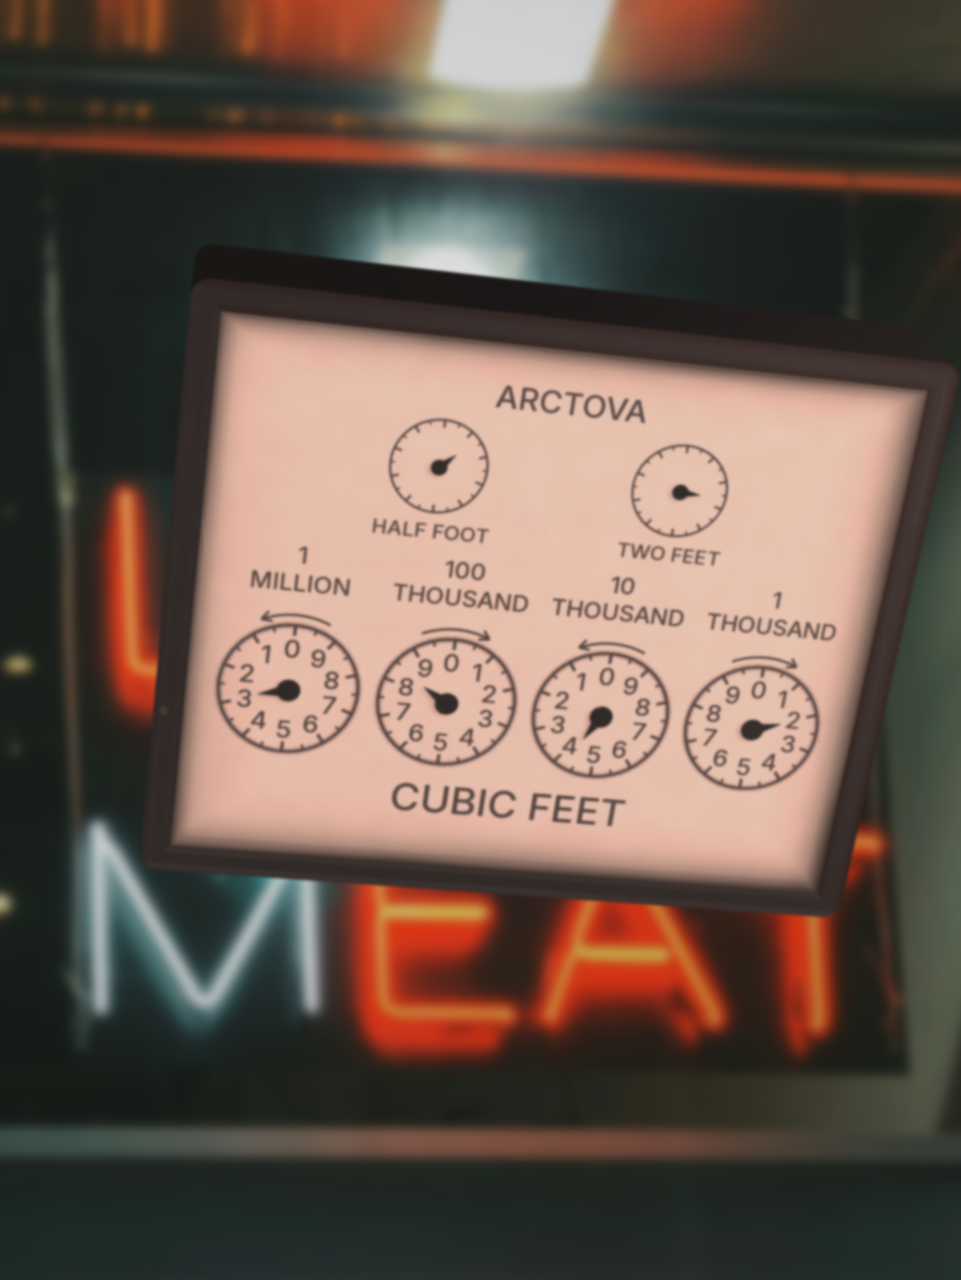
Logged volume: 284200 ft³
